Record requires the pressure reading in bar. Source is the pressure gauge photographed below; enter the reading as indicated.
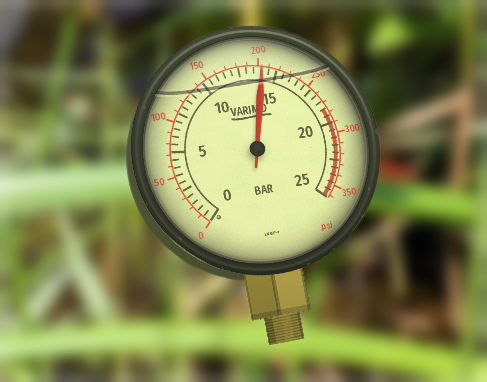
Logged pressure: 14 bar
